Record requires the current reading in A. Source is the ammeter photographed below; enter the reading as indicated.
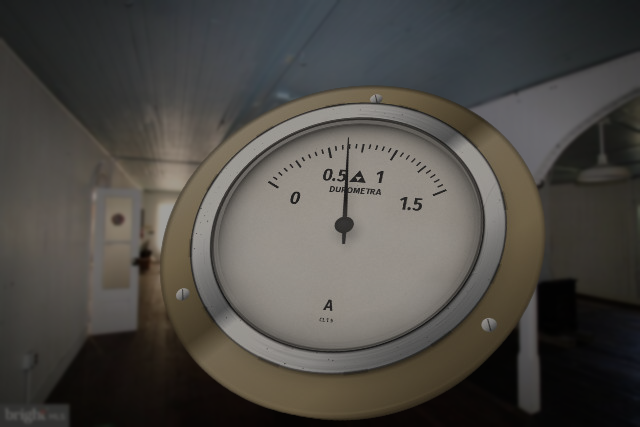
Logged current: 0.65 A
